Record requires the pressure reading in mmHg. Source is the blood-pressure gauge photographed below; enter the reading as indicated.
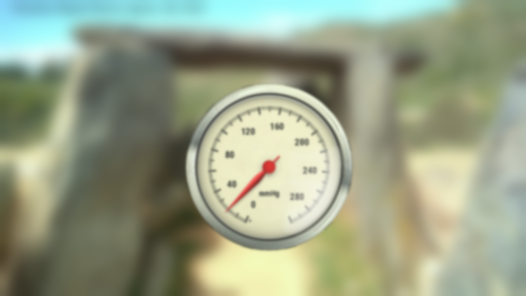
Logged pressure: 20 mmHg
